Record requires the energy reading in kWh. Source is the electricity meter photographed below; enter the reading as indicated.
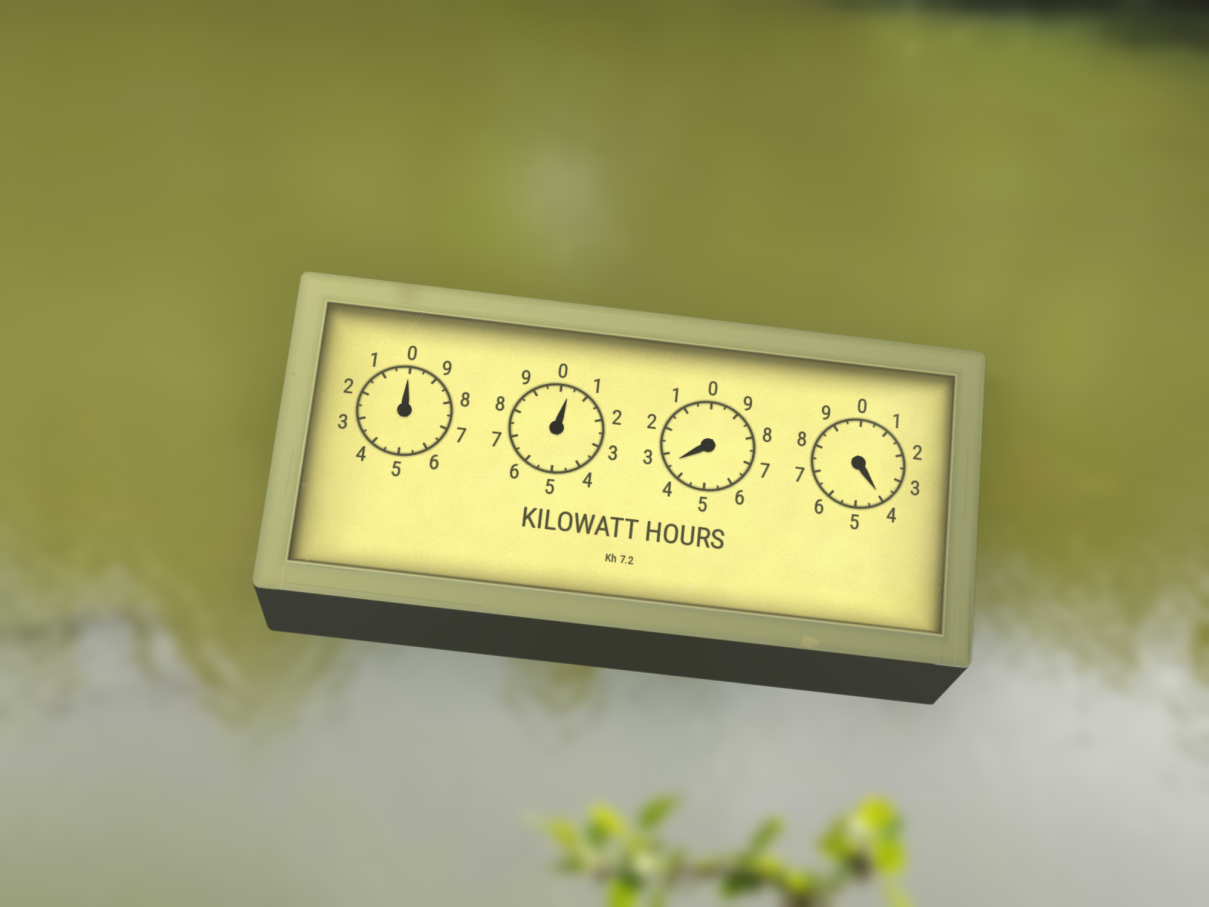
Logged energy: 34 kWh
